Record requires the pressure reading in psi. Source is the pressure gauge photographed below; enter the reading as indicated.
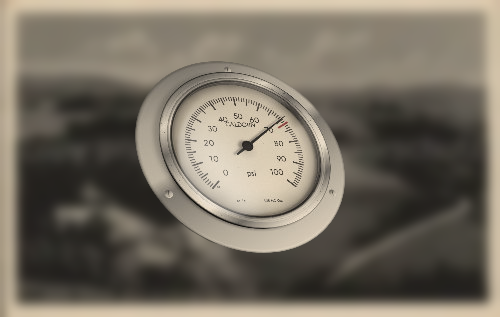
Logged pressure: 70 psi
